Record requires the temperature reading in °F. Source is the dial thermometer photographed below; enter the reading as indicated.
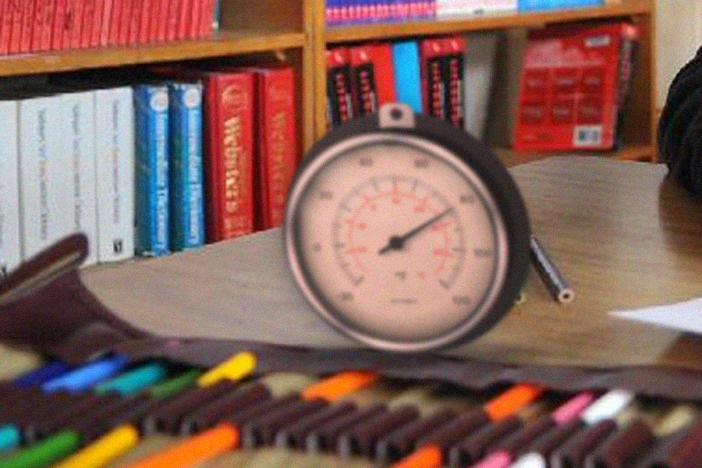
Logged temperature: 80 °F
